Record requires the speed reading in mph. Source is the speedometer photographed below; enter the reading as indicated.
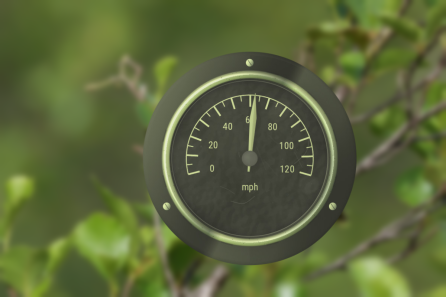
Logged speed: 62.5 mph
